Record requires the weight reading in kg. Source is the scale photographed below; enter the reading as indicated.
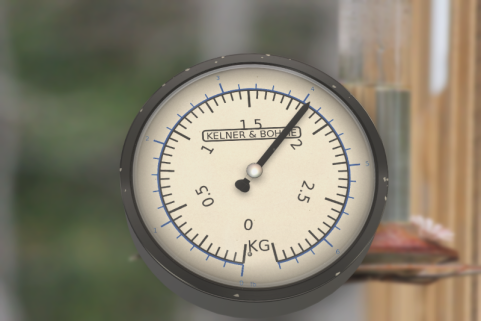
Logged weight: 1.85 kg
